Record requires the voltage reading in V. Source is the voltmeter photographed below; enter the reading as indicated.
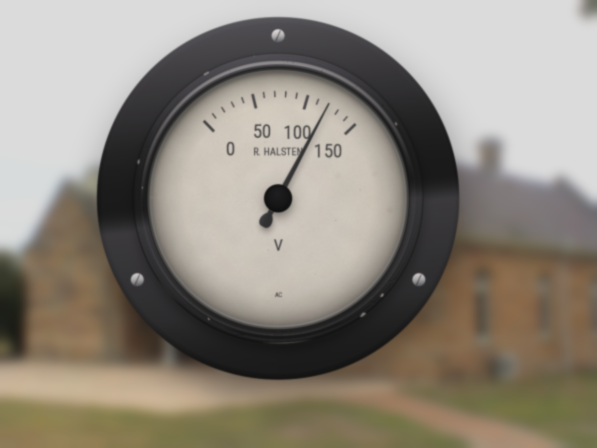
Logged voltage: 120 V
